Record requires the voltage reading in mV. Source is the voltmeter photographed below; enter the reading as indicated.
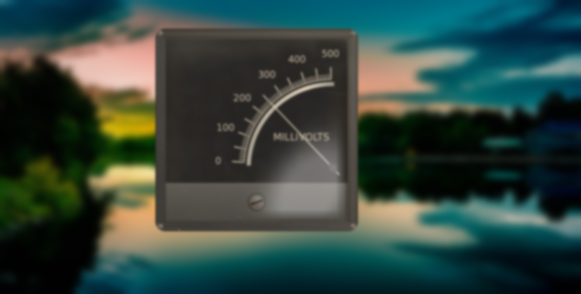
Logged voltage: 250 mV
